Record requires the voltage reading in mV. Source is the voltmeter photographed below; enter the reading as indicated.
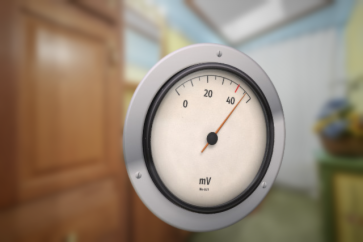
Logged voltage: 45 mV
